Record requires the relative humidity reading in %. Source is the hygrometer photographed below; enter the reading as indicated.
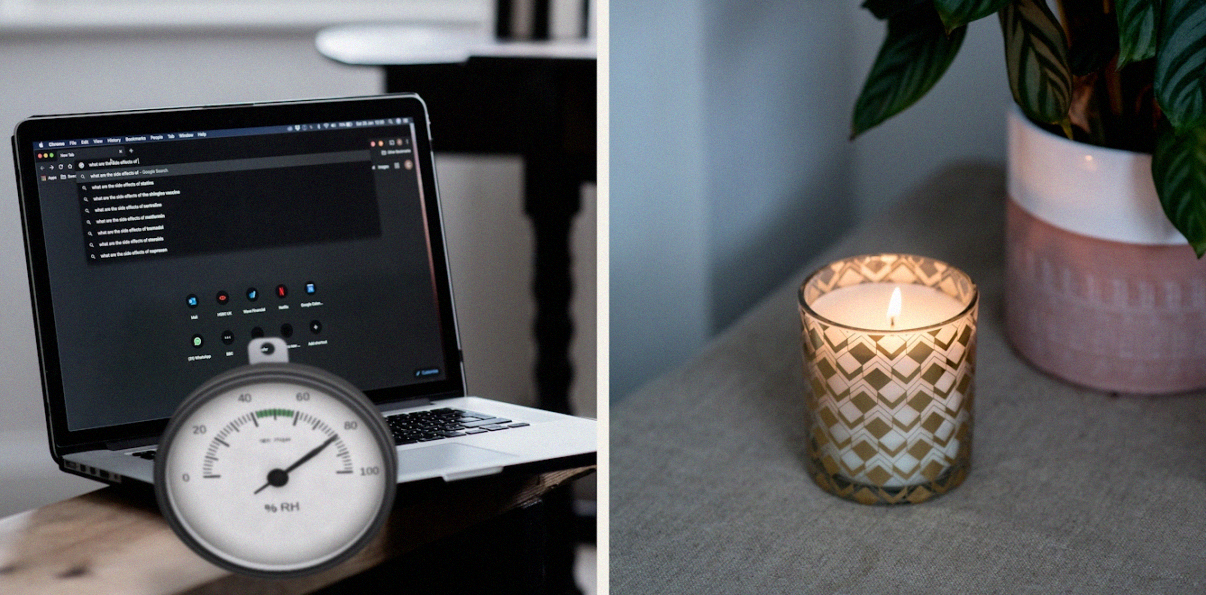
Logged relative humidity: 80 %
